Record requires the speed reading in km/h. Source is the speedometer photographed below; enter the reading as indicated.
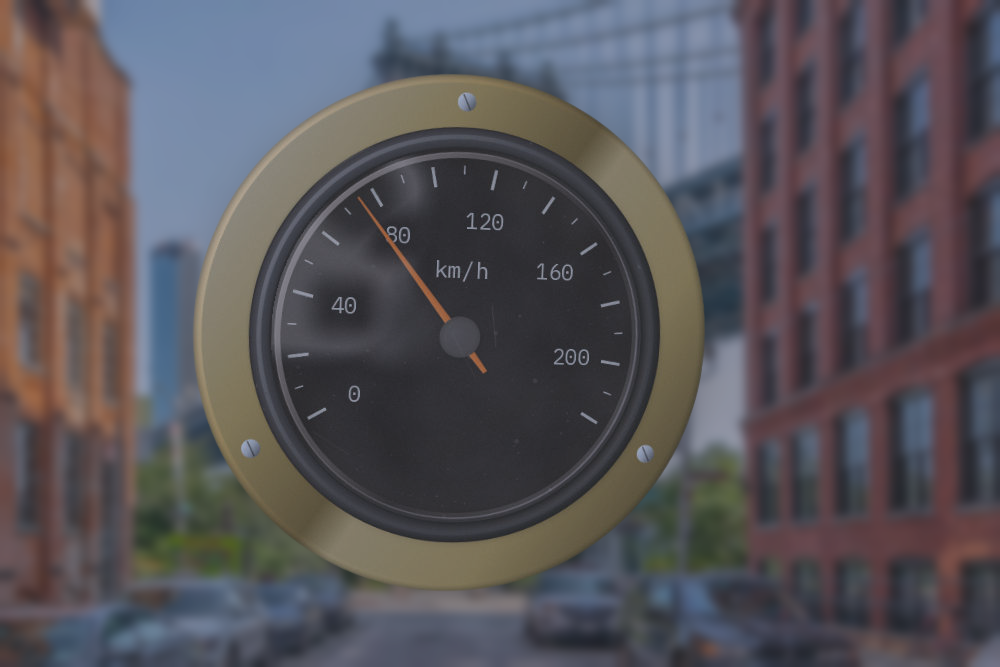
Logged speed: 75 km/h
